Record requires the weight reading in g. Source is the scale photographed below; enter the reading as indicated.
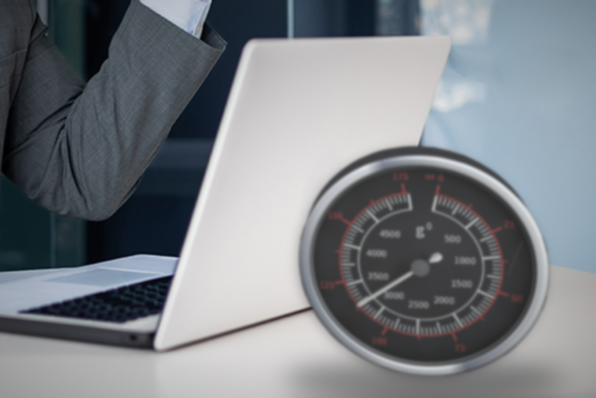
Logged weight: 3250 g
